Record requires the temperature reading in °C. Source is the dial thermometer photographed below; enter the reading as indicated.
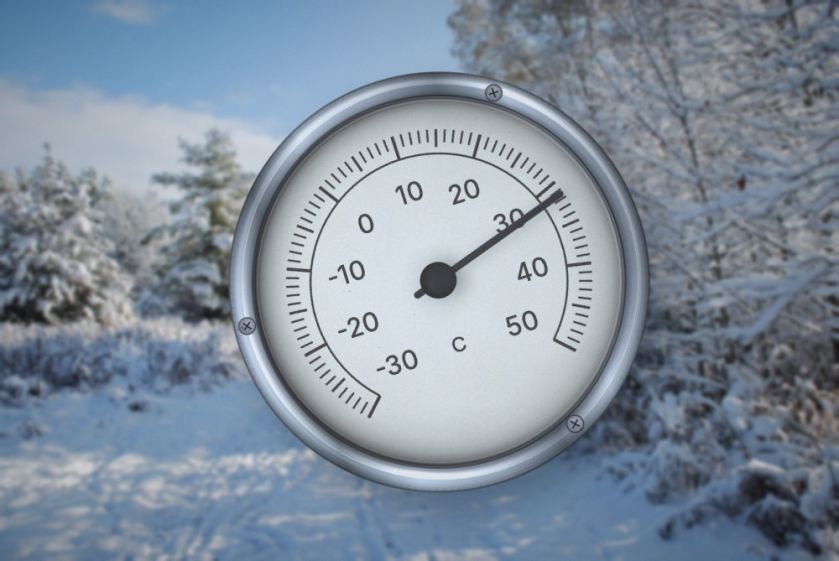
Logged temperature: 31.5 °C
